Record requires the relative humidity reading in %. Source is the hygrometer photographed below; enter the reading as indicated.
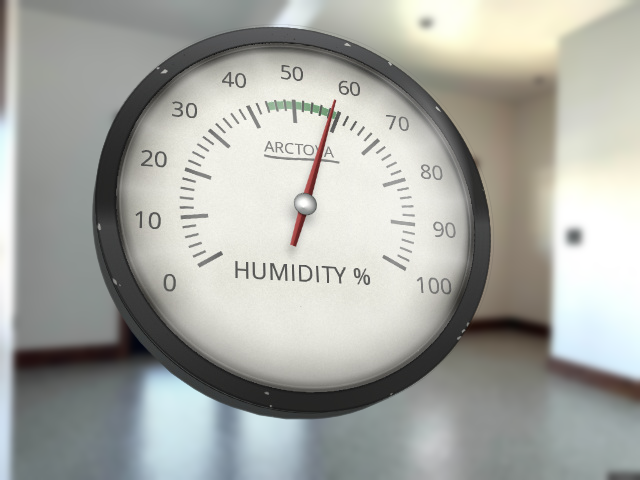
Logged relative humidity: 58 %
